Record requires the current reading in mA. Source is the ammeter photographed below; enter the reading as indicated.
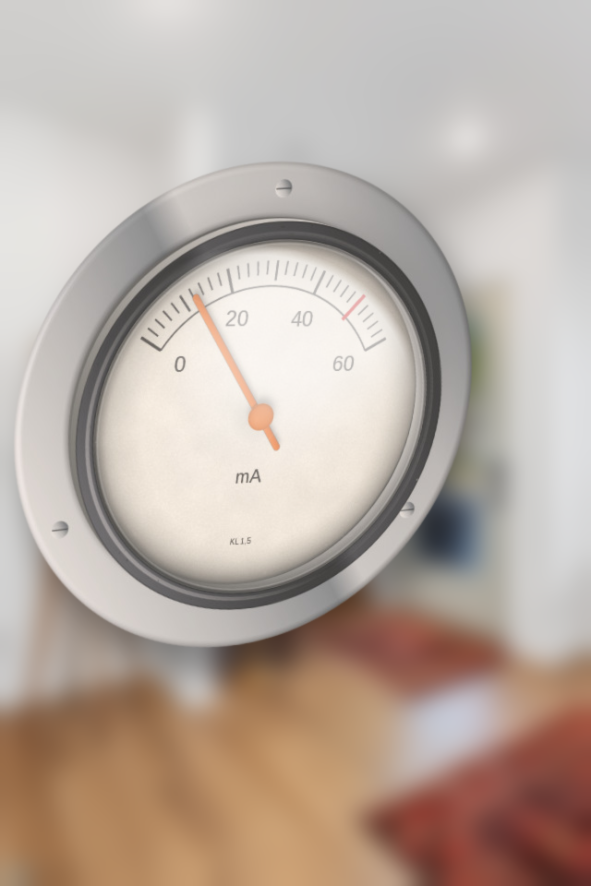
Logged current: 12 mA
